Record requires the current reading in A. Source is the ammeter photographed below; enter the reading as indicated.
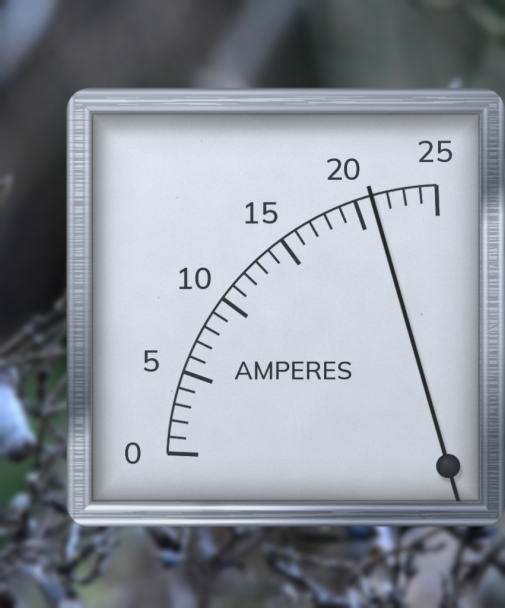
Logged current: 21 A
